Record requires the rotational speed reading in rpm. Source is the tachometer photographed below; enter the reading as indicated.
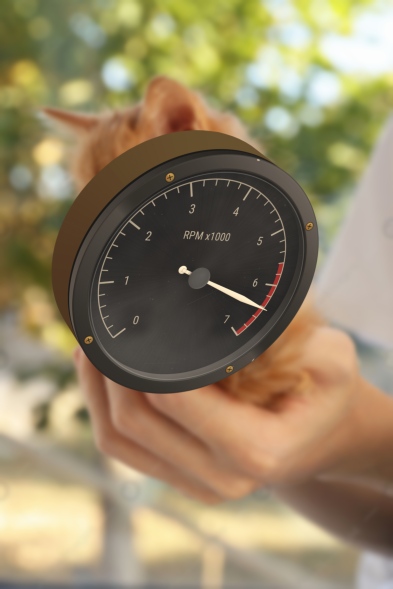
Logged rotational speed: 6400 rpm
